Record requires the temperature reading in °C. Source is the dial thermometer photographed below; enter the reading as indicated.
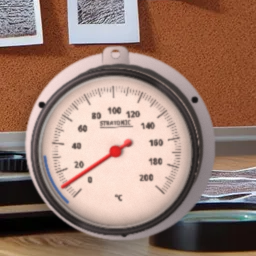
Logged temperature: 10 °C
